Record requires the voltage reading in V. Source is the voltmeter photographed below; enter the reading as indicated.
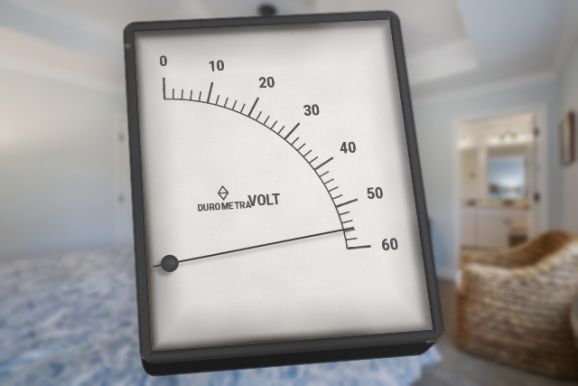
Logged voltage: 56 V
